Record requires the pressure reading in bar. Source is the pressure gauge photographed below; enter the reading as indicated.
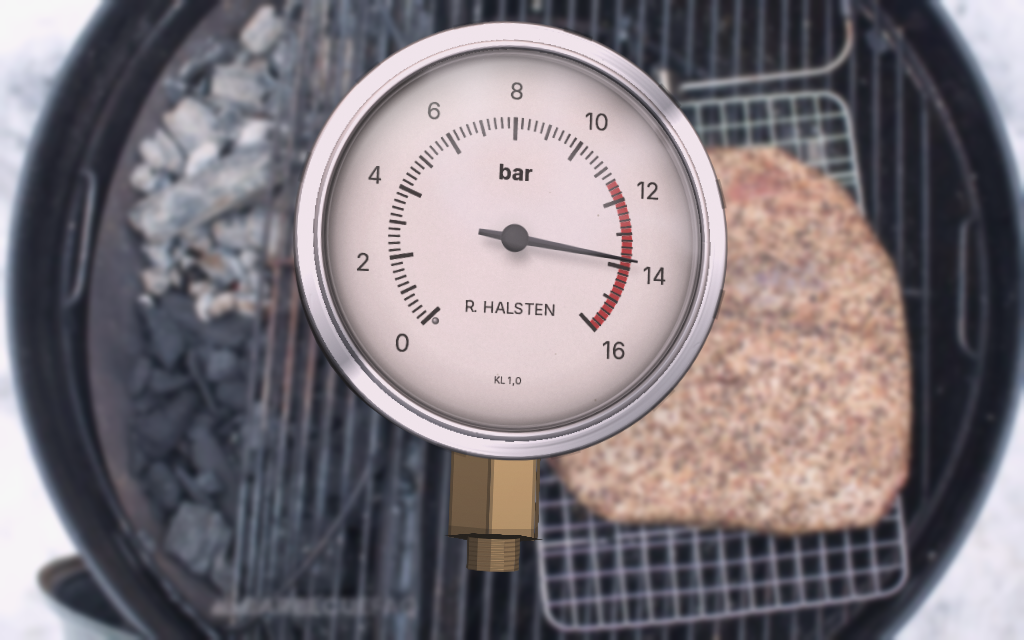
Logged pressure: 13.8 bar
